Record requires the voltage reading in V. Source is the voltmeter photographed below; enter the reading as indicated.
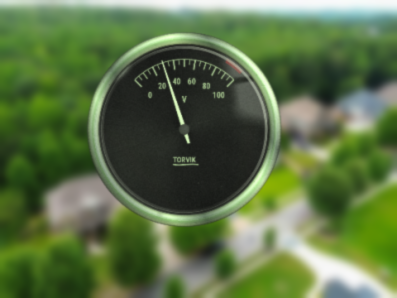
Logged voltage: 30 V
